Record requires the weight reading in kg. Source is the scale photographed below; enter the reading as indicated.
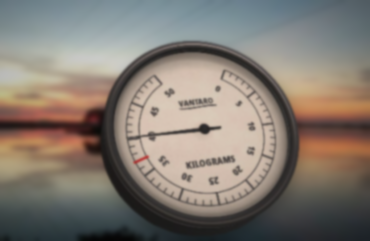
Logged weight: 40 kg
